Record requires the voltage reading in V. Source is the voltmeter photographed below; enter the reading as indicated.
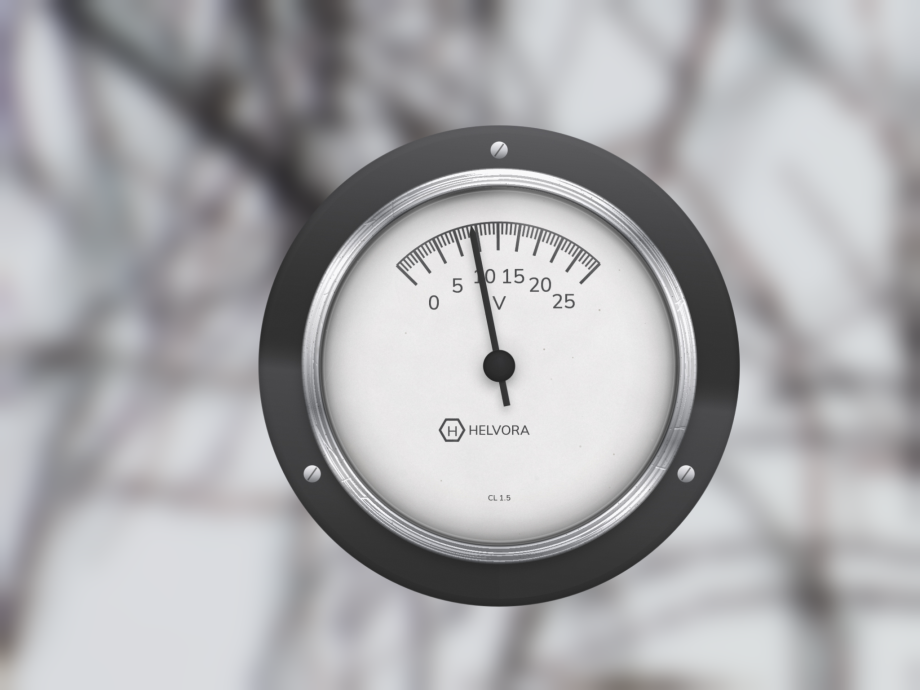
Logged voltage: 9.5 V
